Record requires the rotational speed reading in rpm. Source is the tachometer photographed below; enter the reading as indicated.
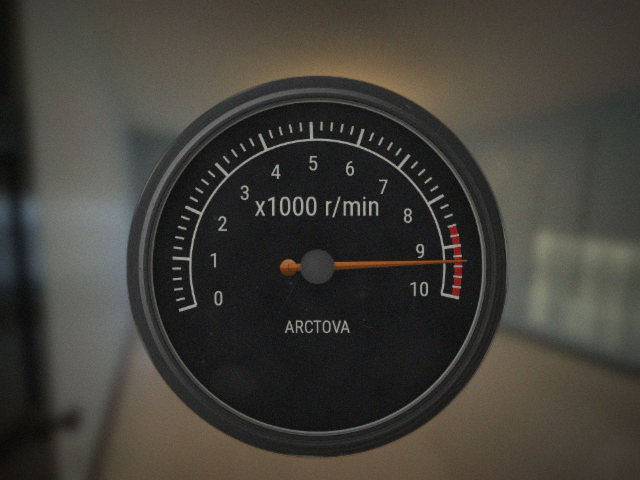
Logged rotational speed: 9300 rpm
